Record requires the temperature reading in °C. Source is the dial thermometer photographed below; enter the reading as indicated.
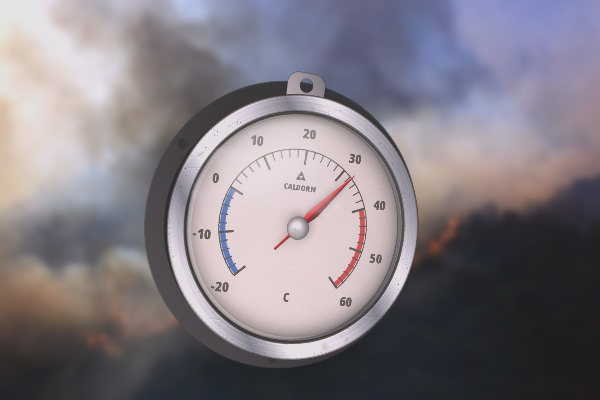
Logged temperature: 32 °C
